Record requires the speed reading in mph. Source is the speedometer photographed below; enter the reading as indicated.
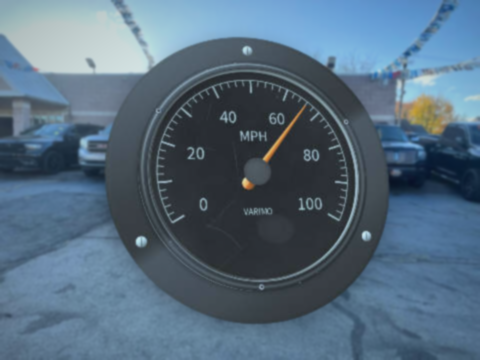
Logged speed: 66 mph
